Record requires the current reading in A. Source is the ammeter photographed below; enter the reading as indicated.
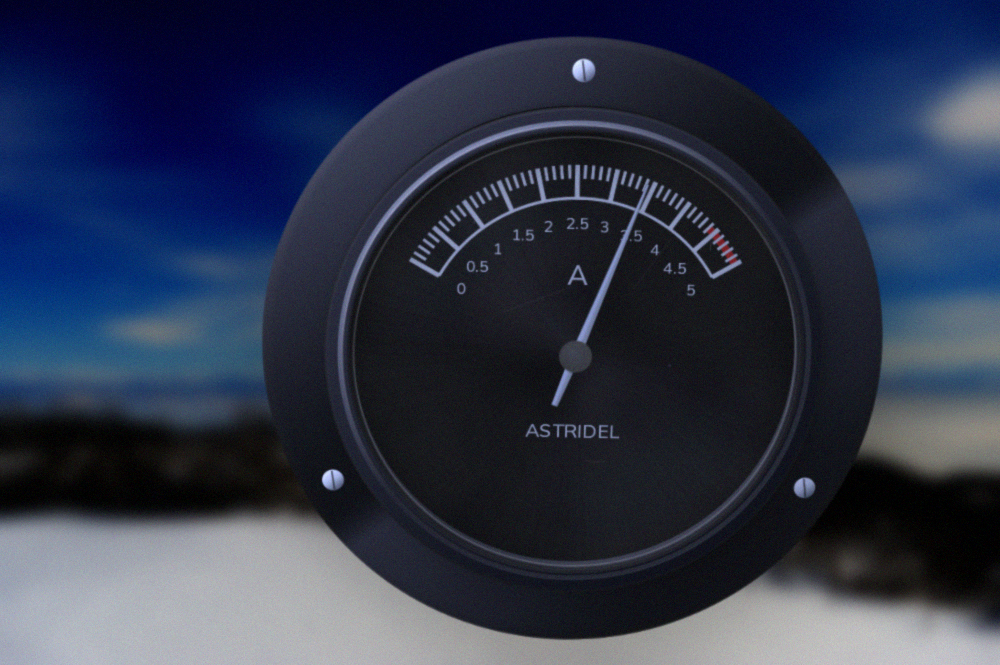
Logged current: 3.4 A
